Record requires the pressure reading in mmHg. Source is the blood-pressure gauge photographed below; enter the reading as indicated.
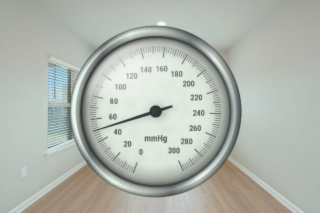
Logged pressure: 50 mmHg
